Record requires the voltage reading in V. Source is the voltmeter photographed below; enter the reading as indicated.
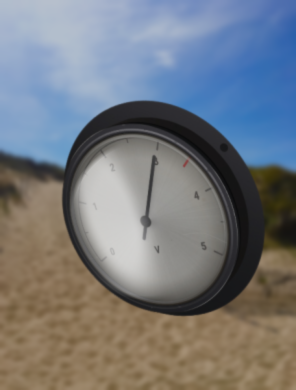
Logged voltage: 3 V
